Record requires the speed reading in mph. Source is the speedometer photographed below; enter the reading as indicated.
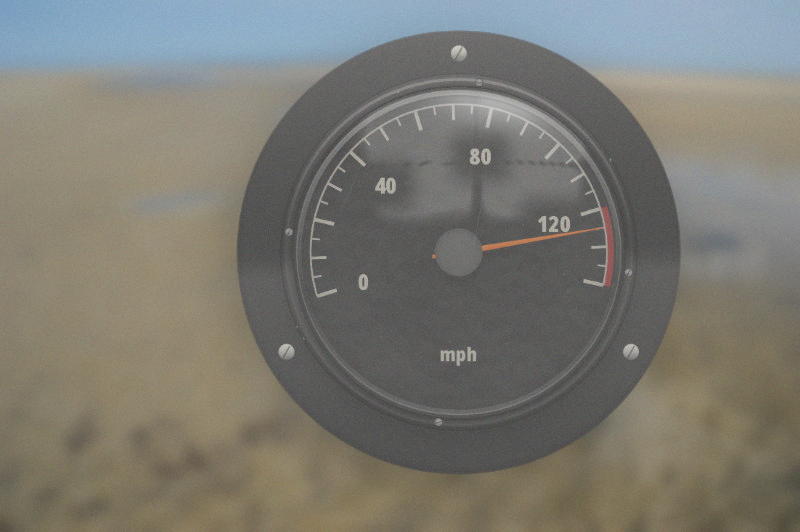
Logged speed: 125 mph
